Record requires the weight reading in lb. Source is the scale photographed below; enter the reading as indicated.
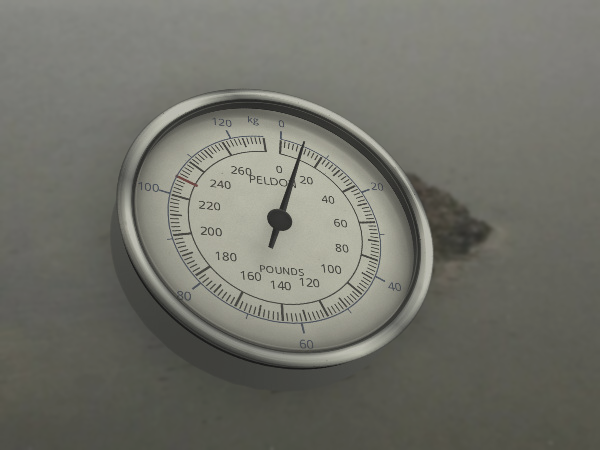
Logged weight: 10 lb
